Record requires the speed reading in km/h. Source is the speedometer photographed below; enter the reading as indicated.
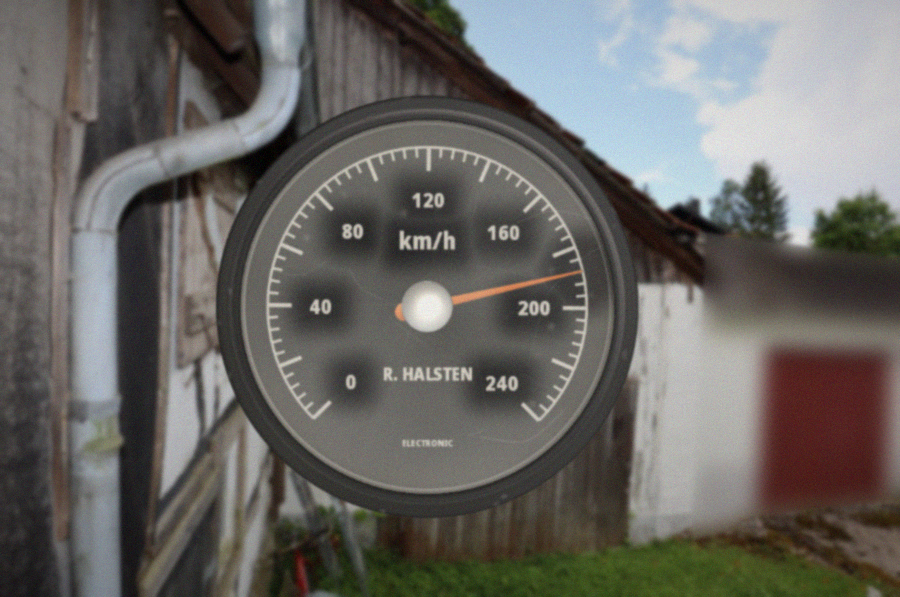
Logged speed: 188 km/h
